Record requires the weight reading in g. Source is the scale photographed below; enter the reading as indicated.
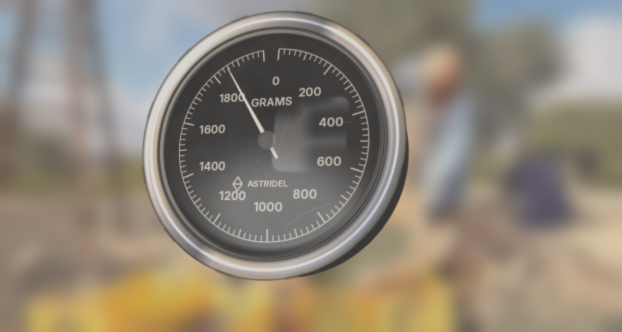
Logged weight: 1860 g
